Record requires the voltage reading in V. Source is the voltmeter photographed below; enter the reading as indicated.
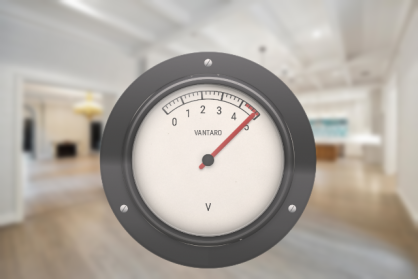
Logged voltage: 4.8 V
